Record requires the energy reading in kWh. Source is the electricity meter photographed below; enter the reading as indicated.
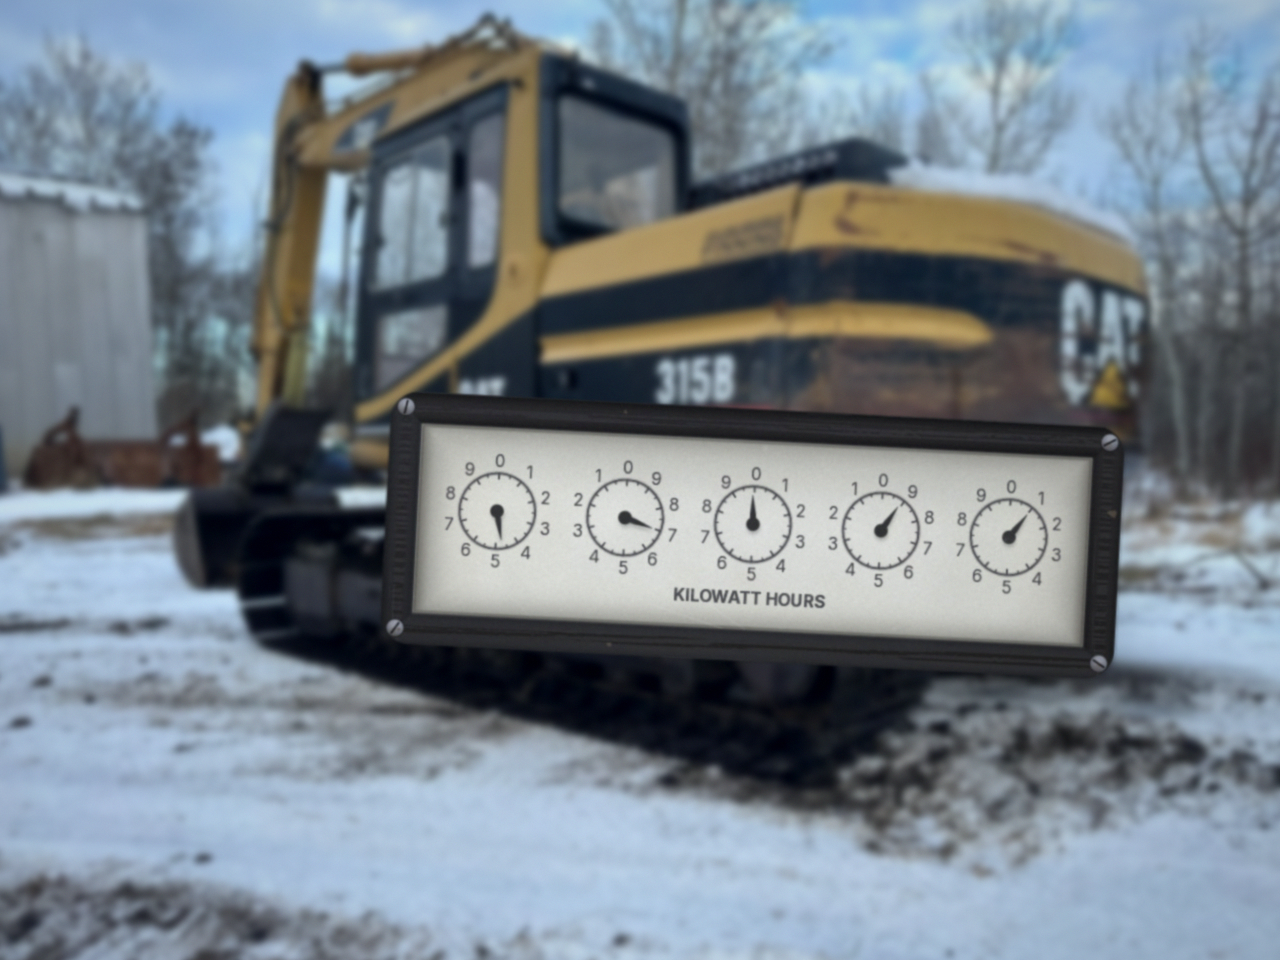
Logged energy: 46991 kWh
